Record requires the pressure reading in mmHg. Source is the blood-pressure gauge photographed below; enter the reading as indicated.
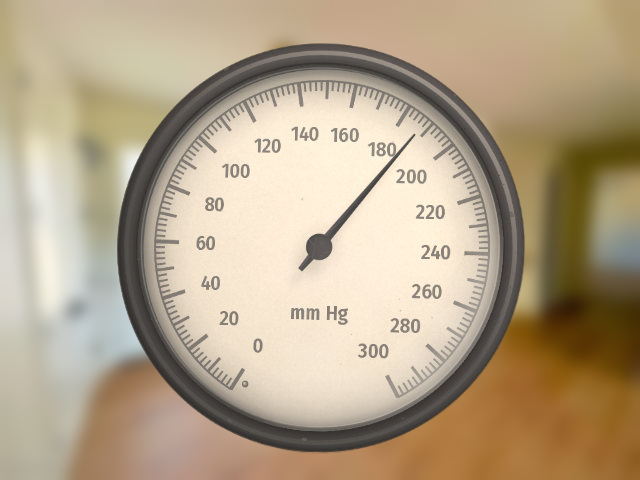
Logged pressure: 188 mmHg
